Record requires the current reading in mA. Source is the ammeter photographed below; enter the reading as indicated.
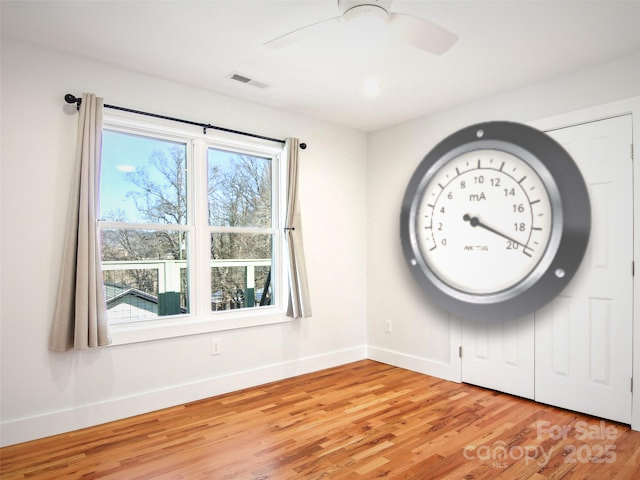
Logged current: 19.5 mA
